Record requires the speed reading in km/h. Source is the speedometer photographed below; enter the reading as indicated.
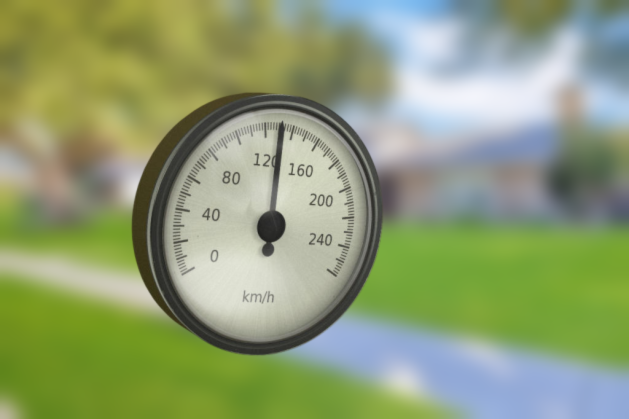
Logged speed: 130 km/h
